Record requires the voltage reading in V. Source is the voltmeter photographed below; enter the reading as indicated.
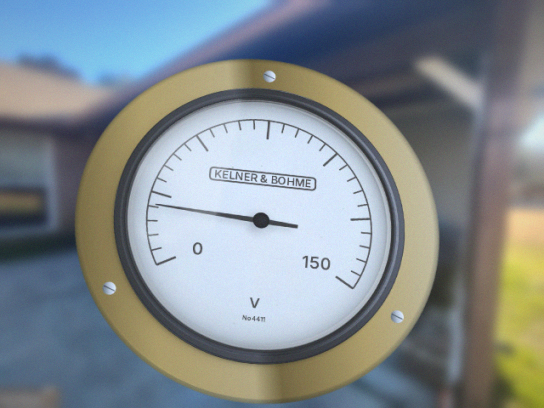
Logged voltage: 20 V
